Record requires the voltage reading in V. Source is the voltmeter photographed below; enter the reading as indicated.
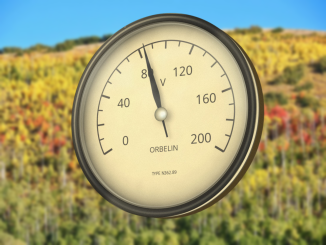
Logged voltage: 85 V
